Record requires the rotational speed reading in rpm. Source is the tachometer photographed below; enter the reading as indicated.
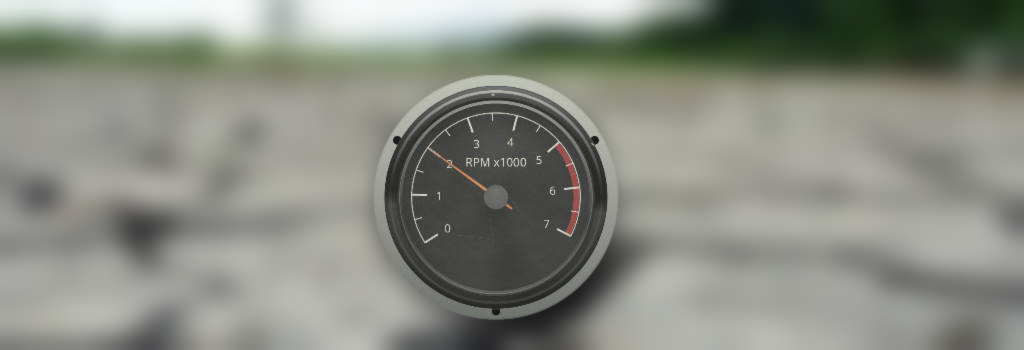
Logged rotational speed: 2000 rpm
